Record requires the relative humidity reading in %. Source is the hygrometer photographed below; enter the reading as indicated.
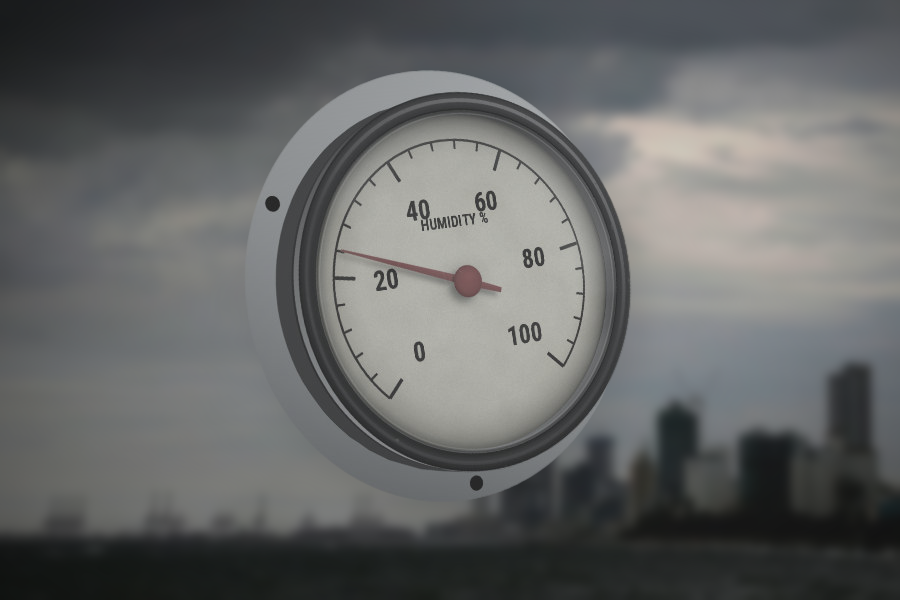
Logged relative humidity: 24 %
